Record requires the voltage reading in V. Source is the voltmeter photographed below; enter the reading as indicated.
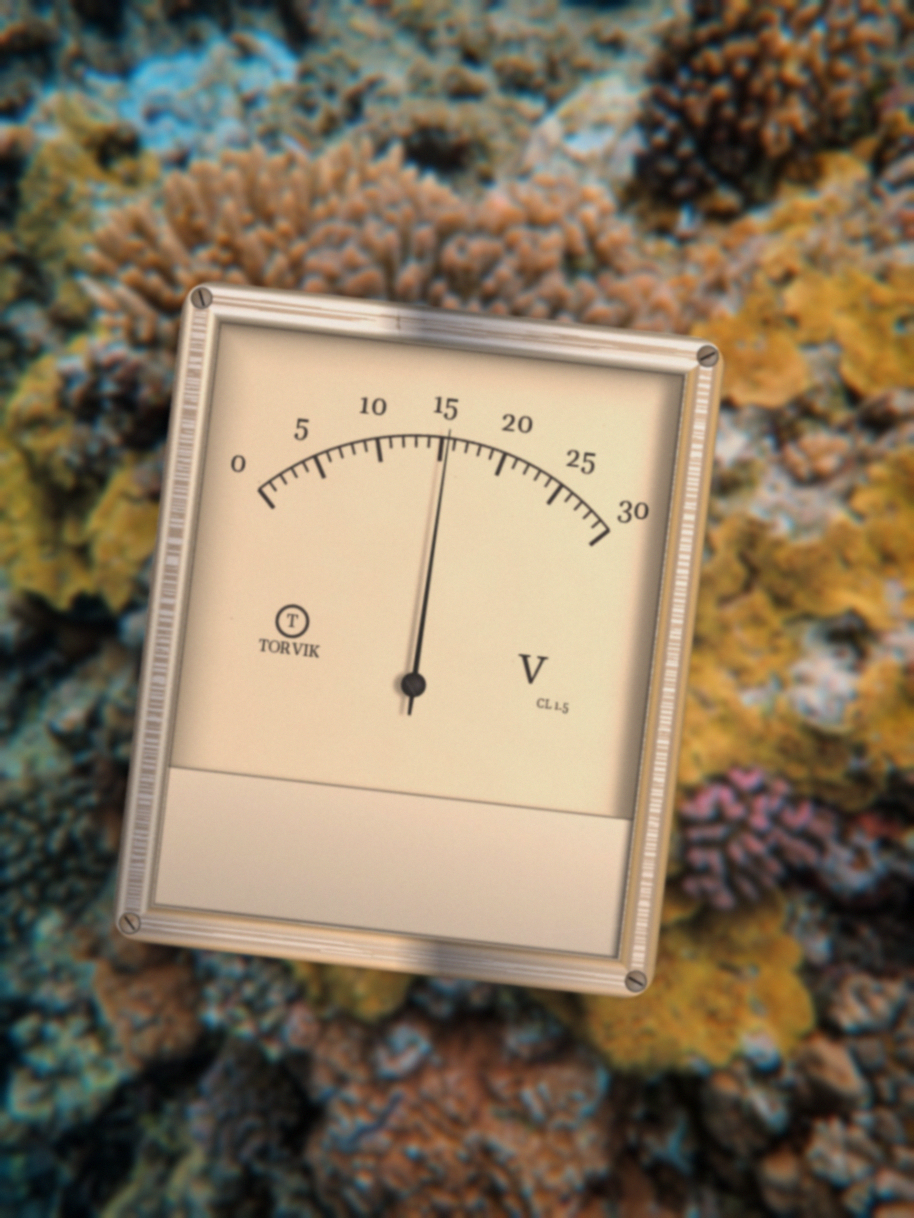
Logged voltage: 15.5 V
